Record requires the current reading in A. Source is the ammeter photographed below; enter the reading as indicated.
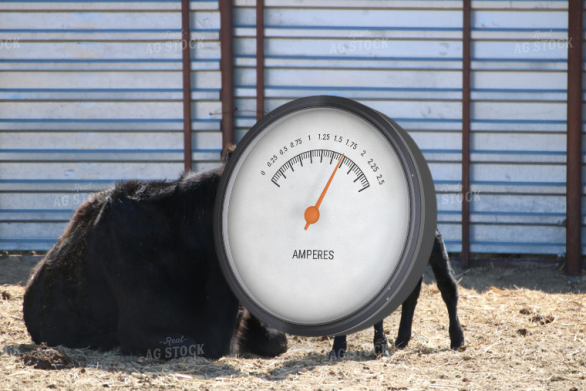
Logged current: 1.75 A
